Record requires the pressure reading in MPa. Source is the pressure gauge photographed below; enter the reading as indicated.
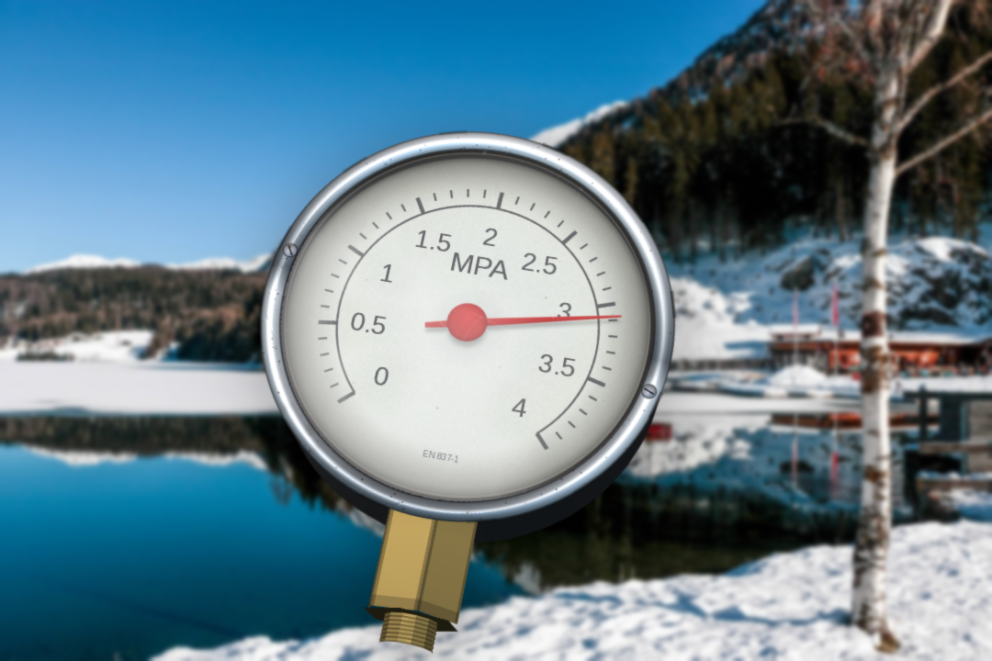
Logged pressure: 3.1 MPa
